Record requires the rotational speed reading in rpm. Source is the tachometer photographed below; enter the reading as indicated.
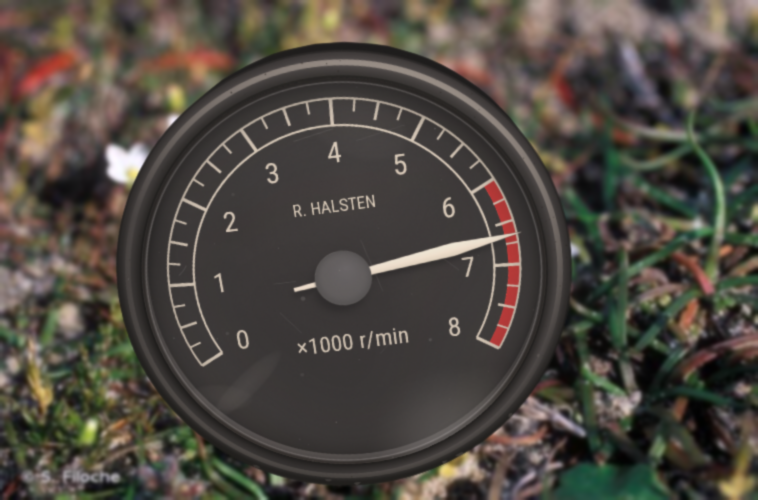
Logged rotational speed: 6625 rpm
